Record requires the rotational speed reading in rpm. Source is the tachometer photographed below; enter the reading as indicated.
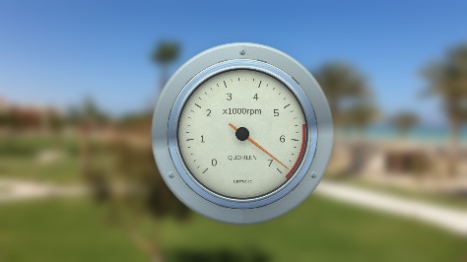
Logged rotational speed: 6800 rpm
